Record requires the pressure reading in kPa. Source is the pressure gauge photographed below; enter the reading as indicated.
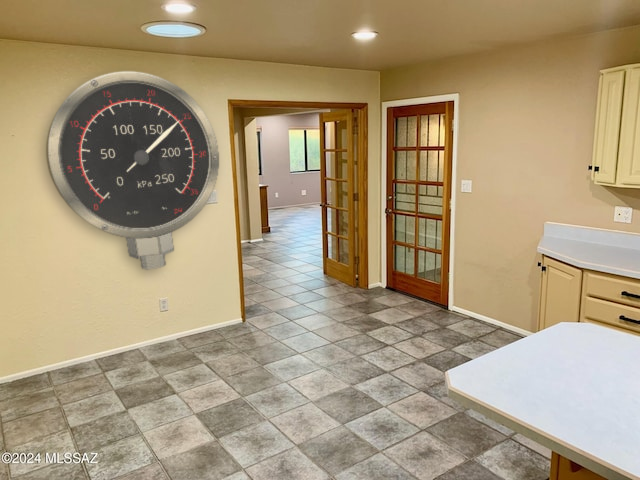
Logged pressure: 170 kPa
